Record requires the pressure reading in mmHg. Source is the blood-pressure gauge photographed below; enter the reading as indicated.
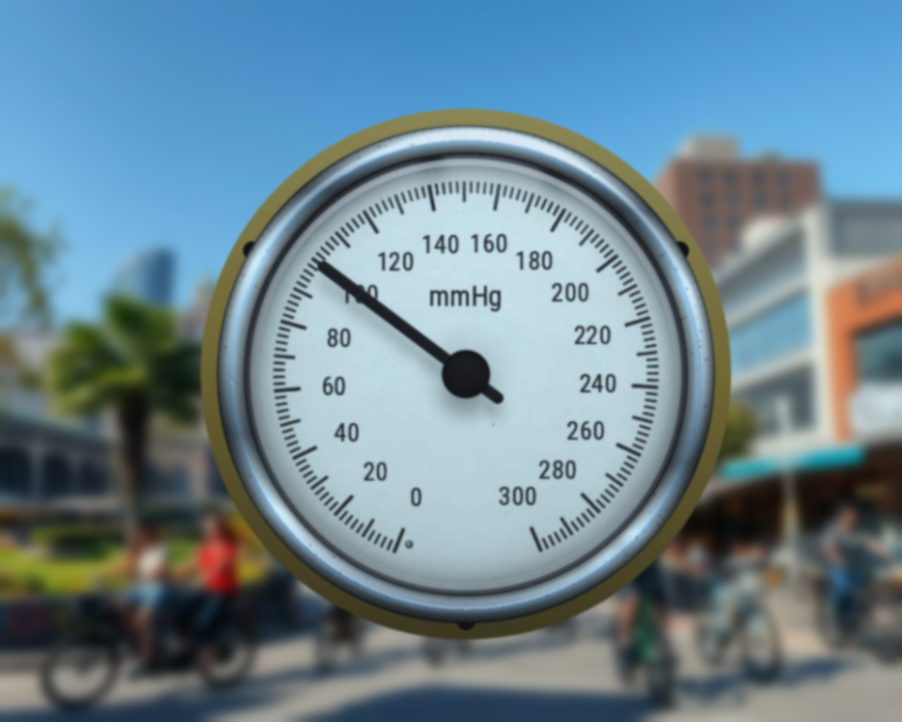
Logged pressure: 100 mmHg
